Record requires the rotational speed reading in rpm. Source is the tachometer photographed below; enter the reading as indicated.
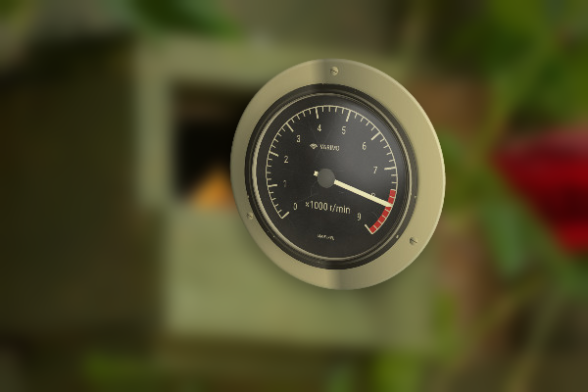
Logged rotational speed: 8000 rpm
